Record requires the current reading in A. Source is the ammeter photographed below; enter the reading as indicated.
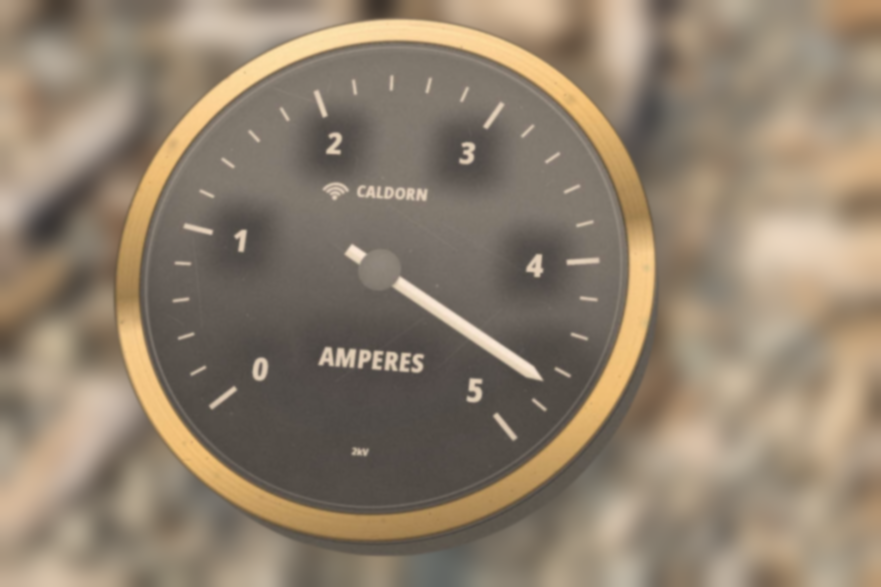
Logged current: 4.7 A
